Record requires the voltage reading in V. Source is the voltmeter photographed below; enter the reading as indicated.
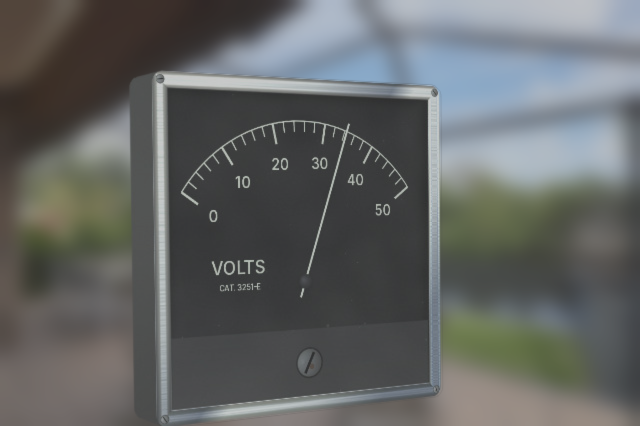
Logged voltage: 34 V
